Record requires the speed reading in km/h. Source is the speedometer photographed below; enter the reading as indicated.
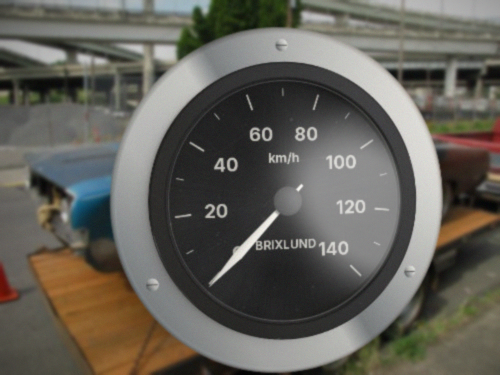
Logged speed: 0 km/h
